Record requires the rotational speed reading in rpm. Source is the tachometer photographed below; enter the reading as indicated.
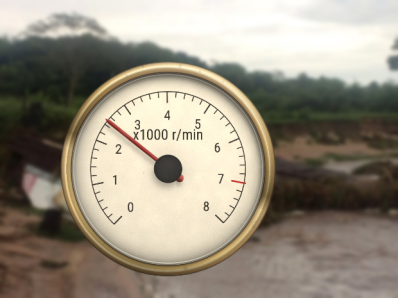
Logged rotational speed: 2500 rpm
